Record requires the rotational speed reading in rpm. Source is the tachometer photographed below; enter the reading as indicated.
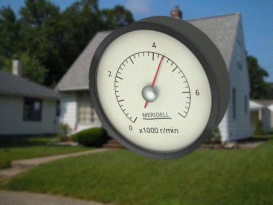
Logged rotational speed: 4400 rpm
